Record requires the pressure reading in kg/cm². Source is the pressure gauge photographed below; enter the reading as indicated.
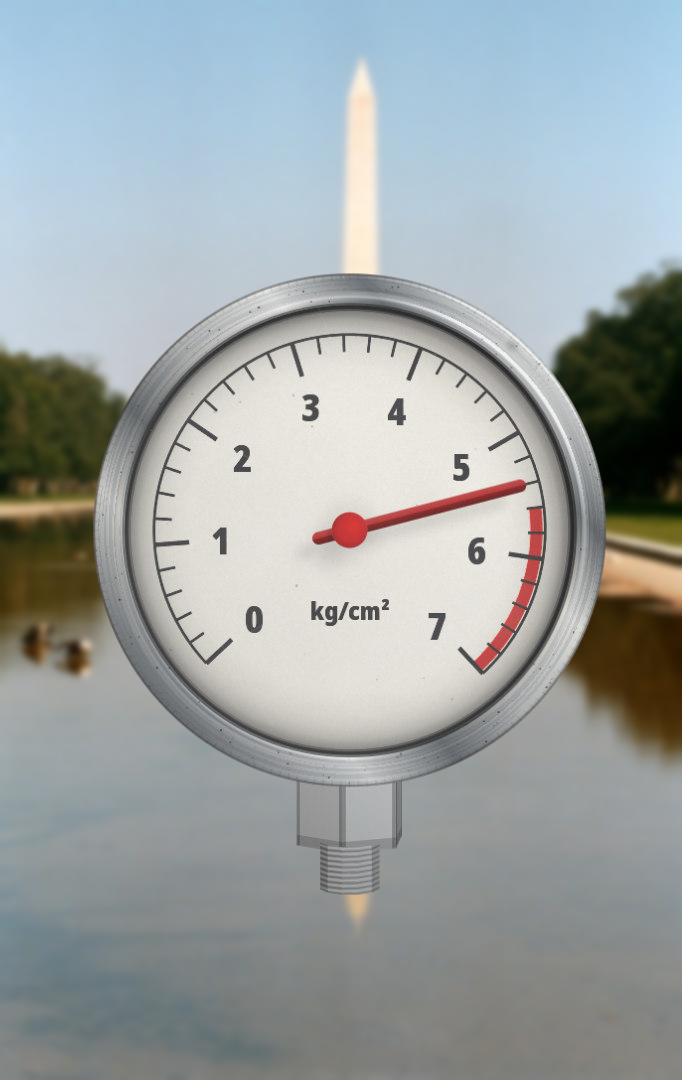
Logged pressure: 5.4 kg/cm²
